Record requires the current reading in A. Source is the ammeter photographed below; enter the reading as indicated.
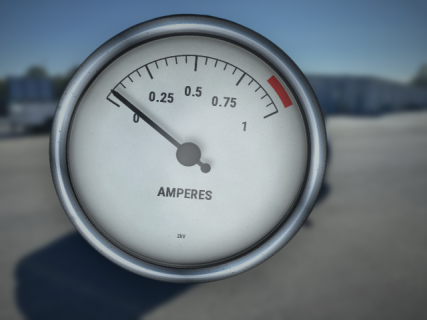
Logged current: 0.05 A
